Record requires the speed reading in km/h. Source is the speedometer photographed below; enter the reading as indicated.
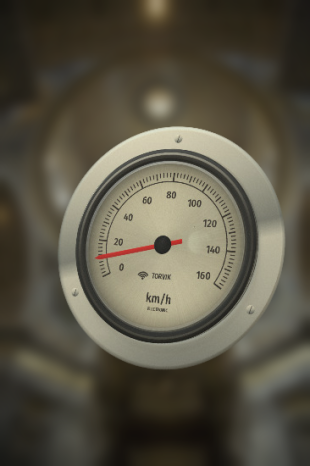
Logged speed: 10 km/h
